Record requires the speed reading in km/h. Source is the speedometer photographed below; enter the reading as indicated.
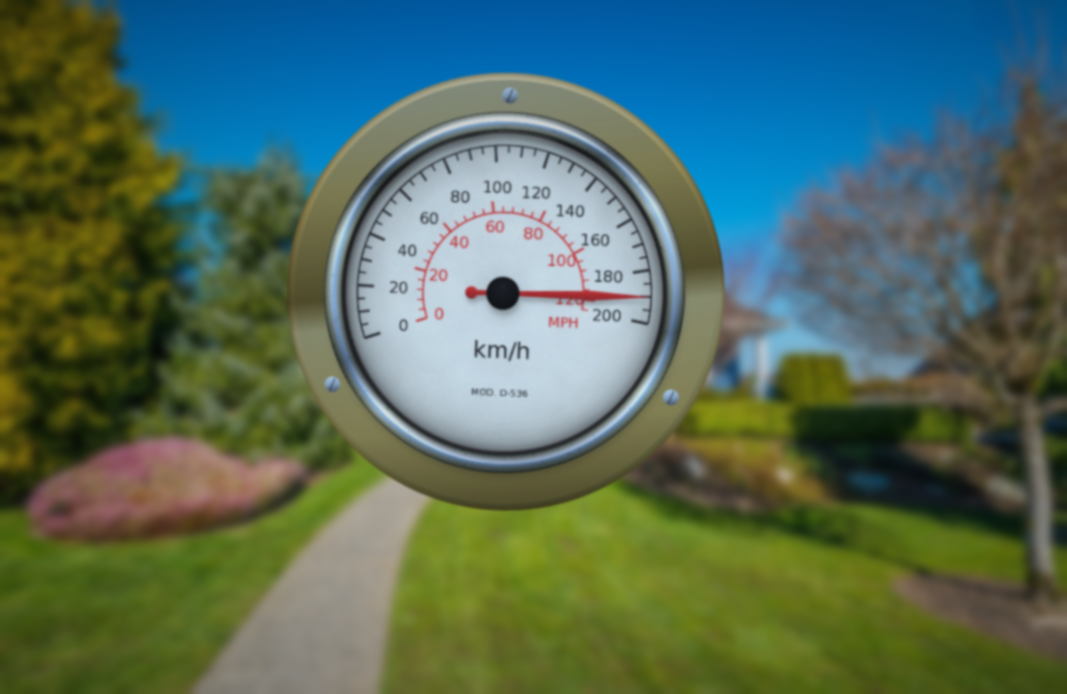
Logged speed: 190 km/h
